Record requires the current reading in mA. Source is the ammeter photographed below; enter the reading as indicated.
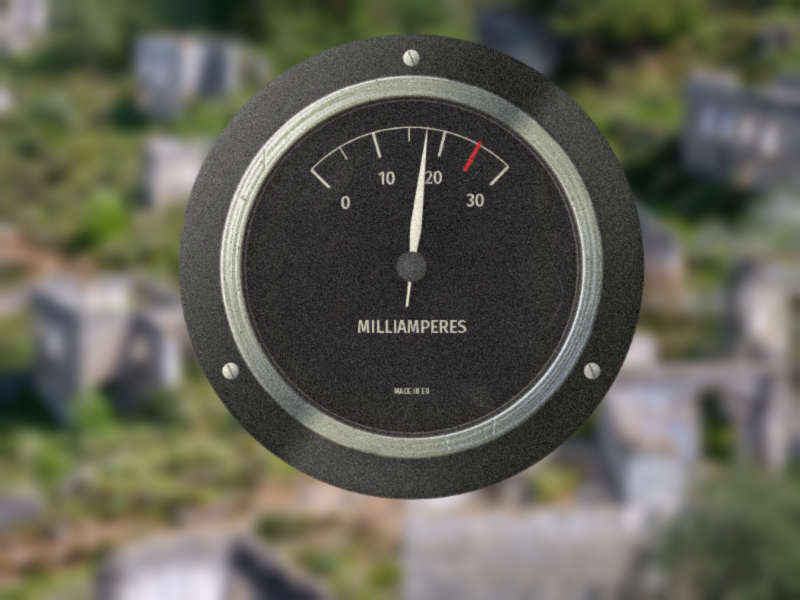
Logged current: 17.5 mA
